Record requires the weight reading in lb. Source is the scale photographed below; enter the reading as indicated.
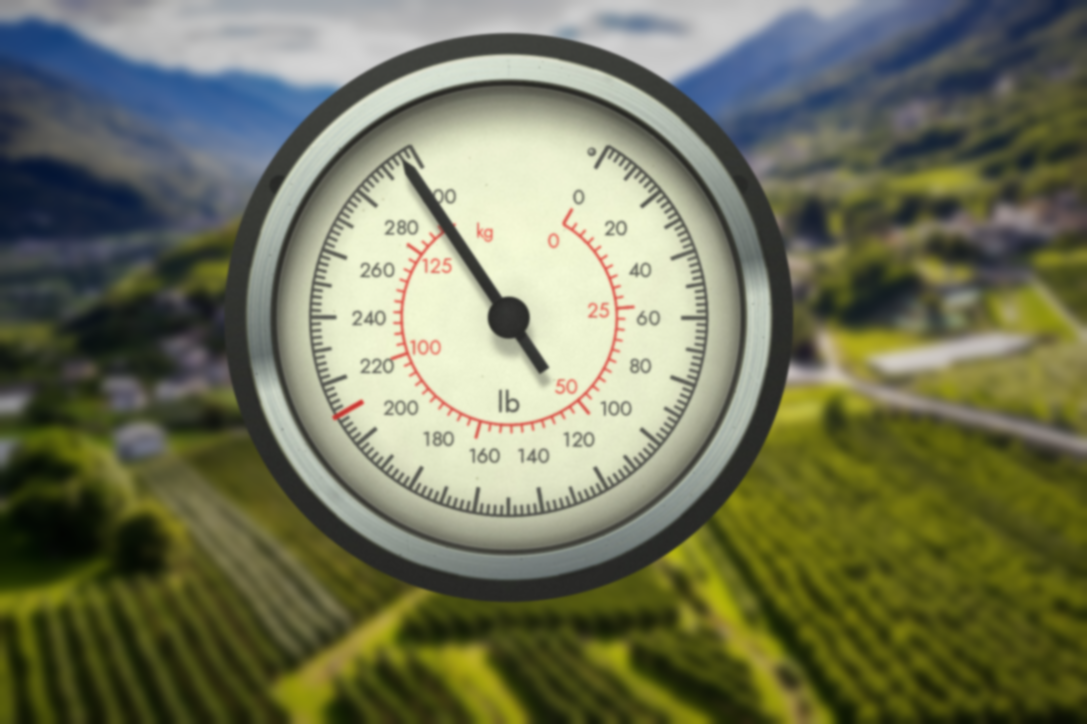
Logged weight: 296 lb
